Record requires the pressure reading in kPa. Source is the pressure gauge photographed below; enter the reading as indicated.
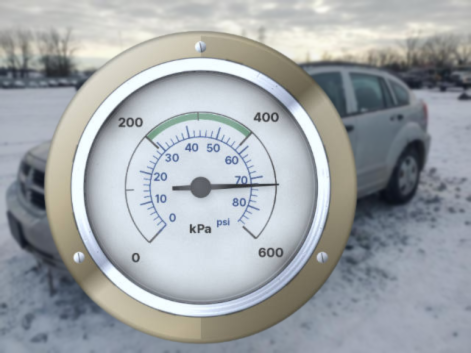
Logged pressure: 500 kPa
